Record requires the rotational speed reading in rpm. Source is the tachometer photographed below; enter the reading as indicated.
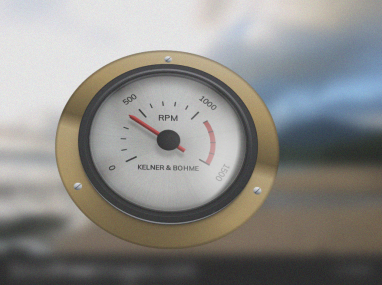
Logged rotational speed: 400 rpm
